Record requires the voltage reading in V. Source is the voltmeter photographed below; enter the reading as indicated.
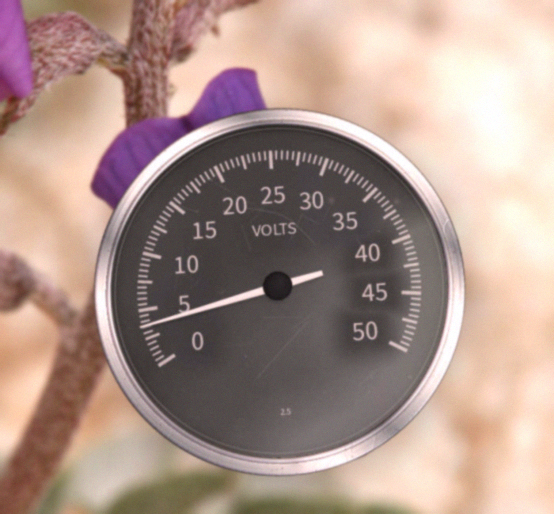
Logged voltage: 3.5 V
